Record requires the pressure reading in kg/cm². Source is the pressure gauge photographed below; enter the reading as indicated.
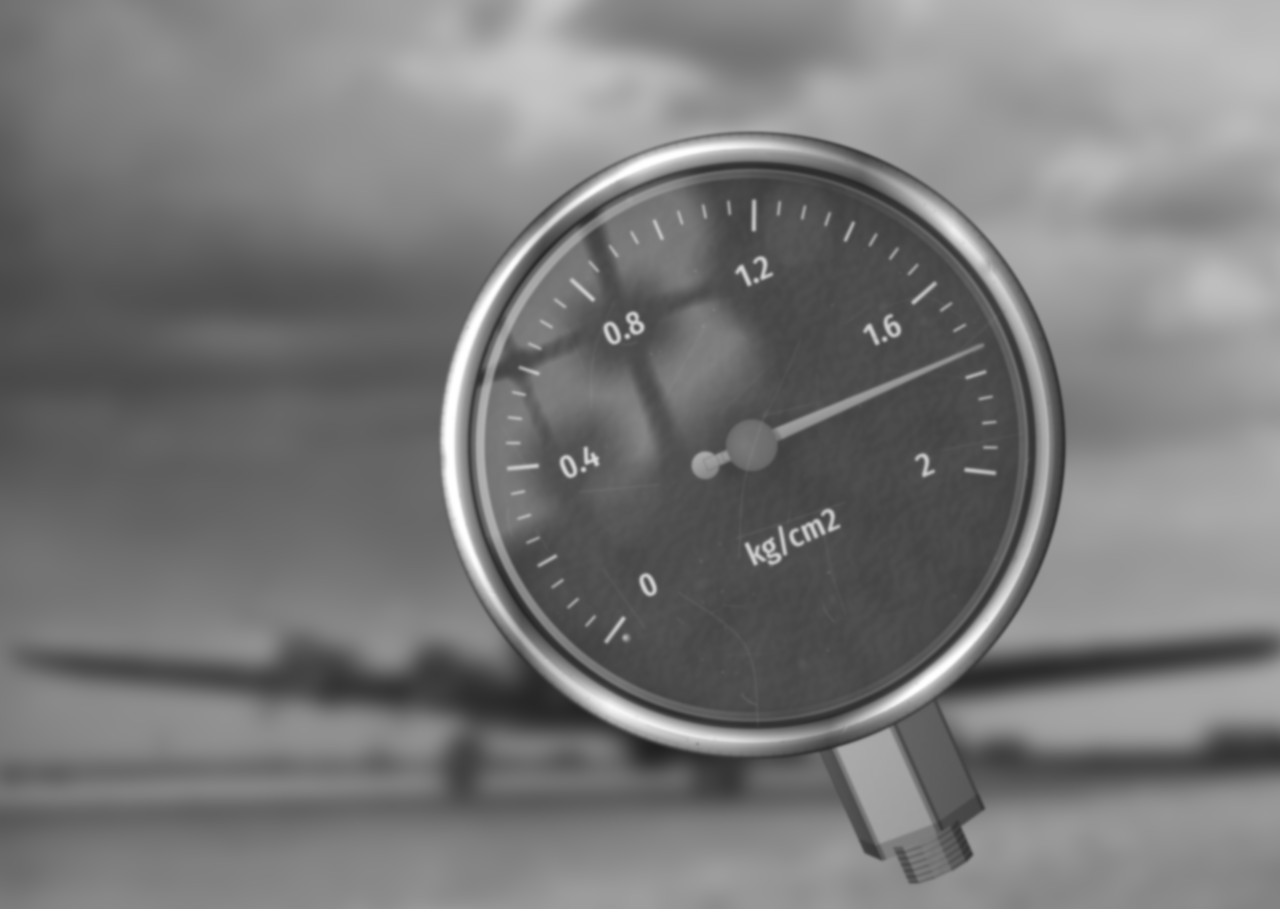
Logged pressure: 1.75 kg/cm²
